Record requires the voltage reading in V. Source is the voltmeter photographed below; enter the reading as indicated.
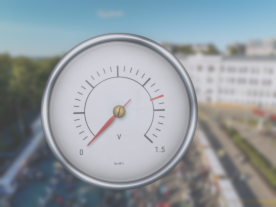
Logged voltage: 0 V
